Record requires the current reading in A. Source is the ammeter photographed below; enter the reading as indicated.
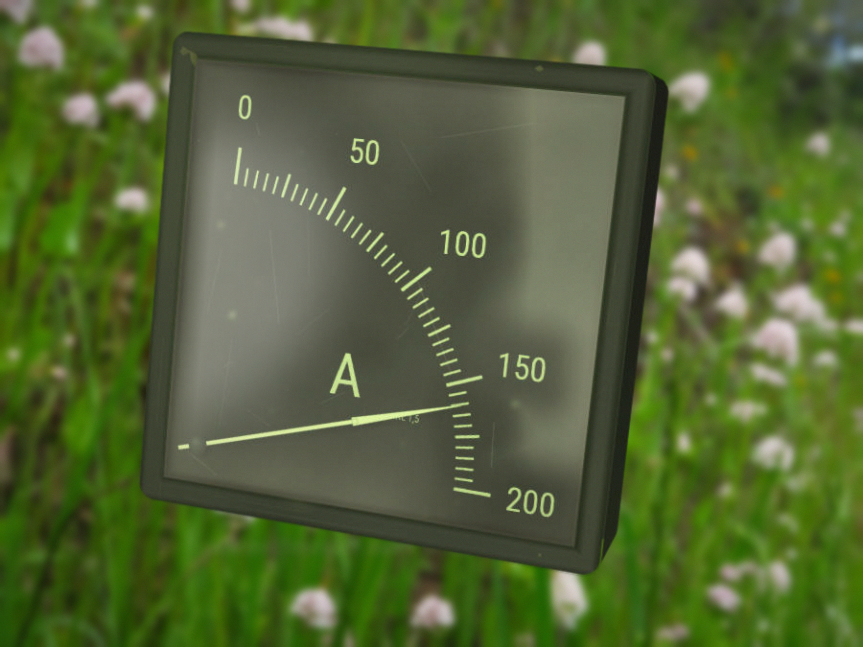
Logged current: 160 A
